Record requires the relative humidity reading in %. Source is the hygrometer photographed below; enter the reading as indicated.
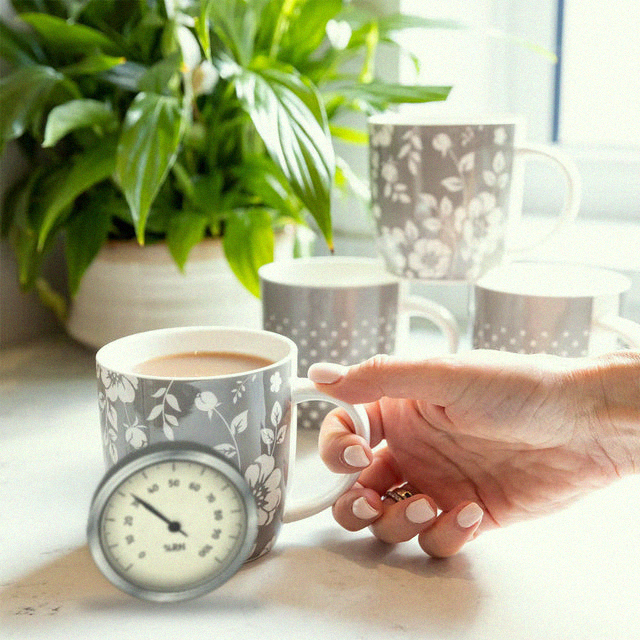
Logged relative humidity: 32.5 %
